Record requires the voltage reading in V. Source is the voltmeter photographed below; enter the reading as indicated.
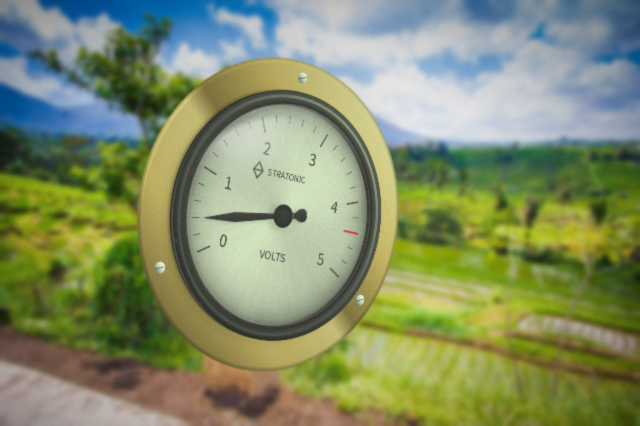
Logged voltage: 0.4 V
